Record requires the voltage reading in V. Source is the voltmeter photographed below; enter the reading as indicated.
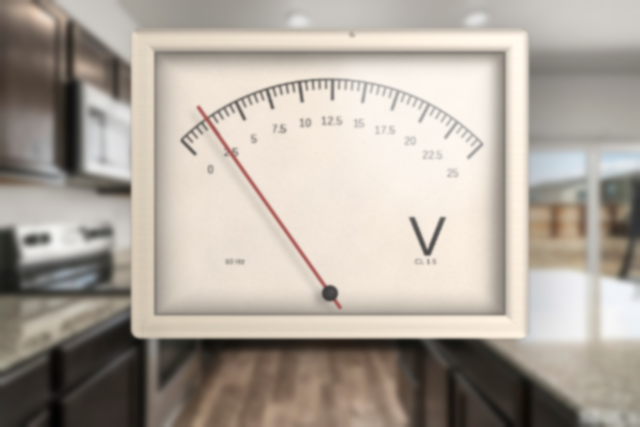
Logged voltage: 2.5 V
